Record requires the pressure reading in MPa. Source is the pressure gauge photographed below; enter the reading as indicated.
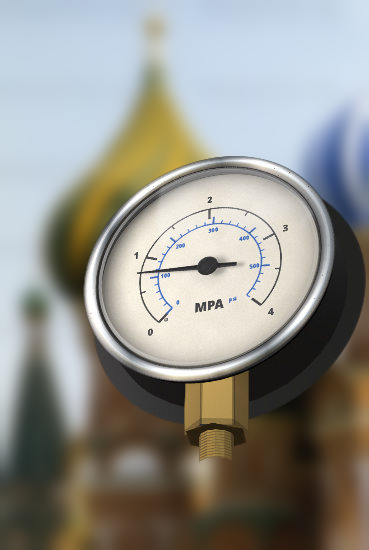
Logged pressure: 0.75 MPa
